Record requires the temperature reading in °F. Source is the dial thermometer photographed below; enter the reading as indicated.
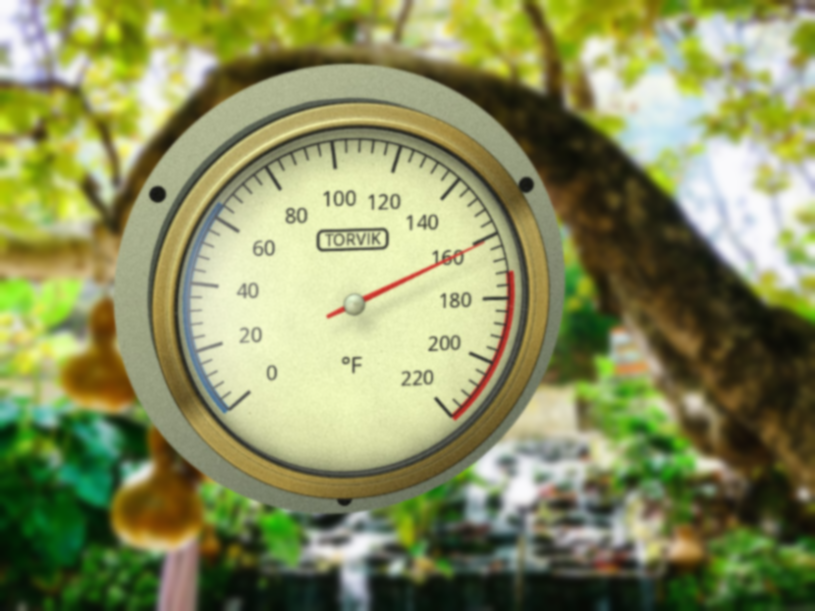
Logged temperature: 160 °F
